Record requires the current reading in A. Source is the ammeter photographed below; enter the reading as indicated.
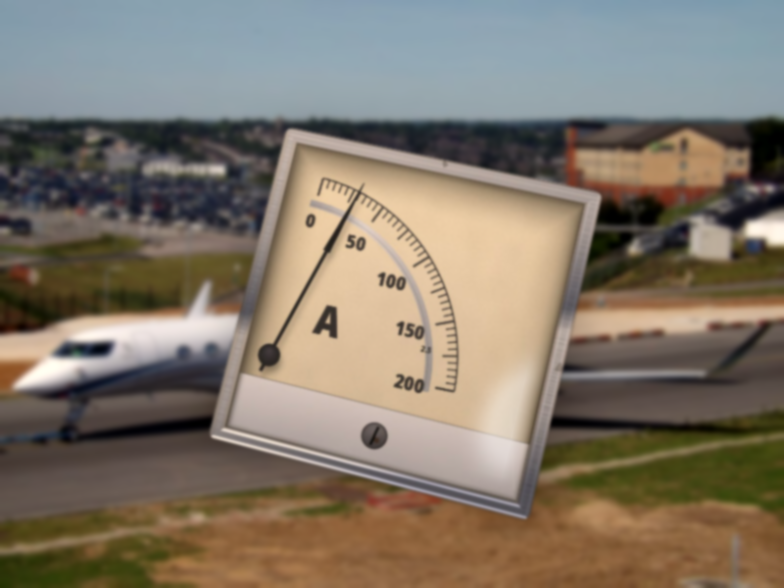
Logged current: 30 A
